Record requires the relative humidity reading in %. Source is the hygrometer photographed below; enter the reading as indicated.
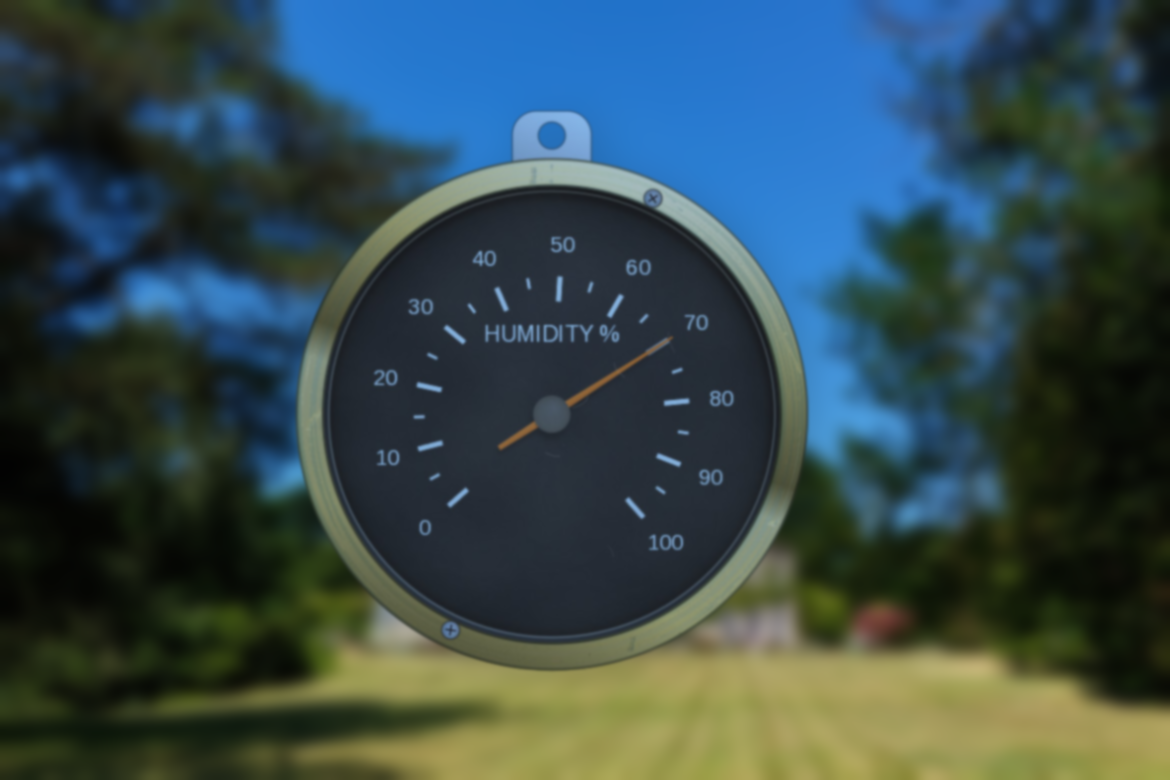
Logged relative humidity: 70 %
